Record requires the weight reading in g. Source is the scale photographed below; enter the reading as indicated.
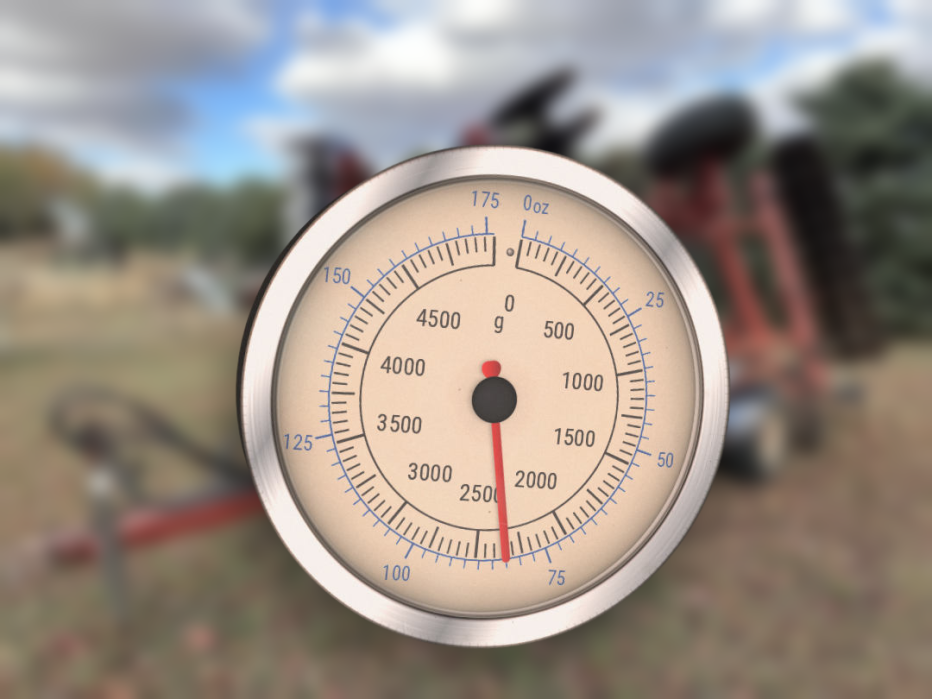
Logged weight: 2350 g
